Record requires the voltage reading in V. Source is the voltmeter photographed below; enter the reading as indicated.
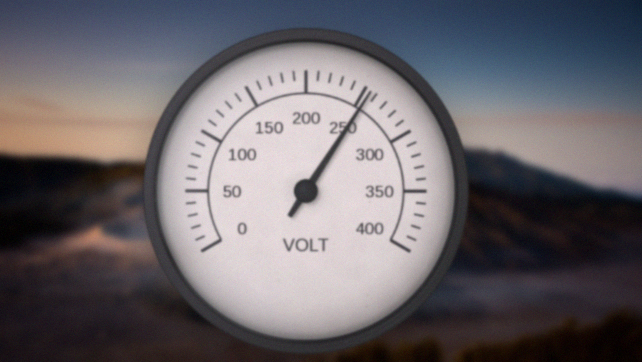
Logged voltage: 255 V
